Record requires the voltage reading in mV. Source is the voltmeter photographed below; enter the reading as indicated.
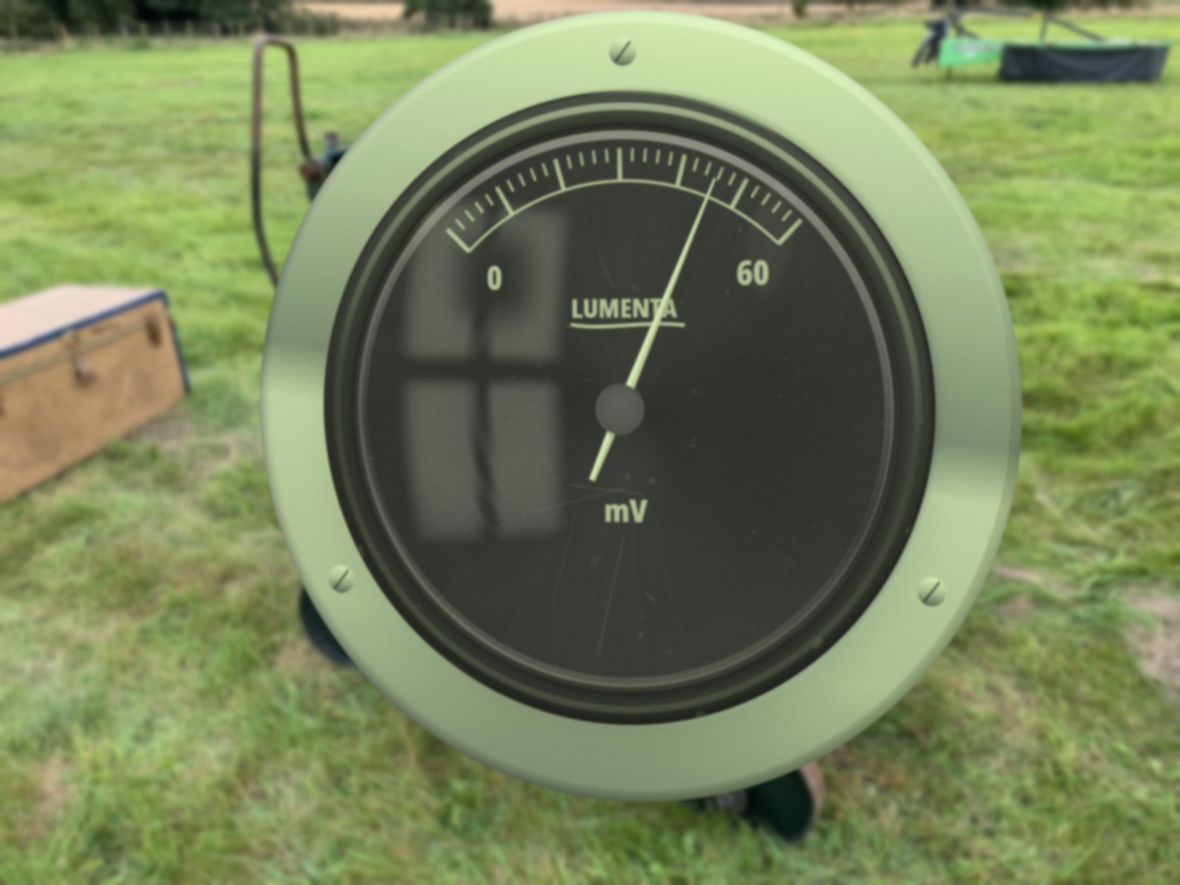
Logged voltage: 46 mV
